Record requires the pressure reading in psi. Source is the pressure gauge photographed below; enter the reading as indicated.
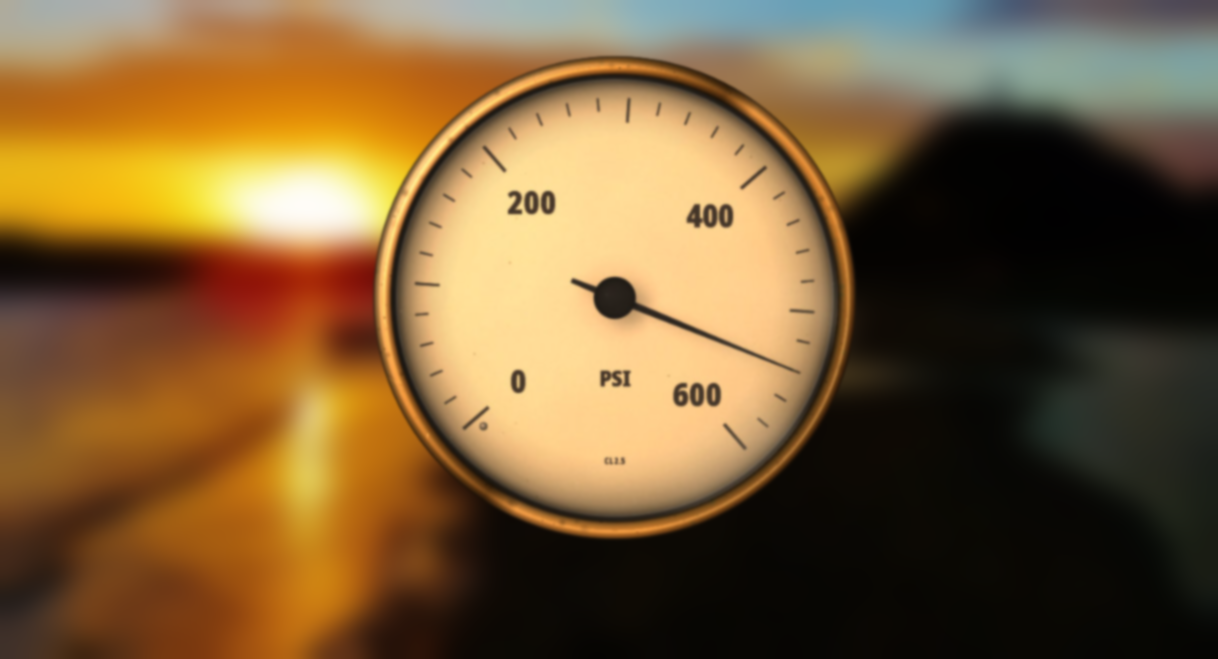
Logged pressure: 540 psi
